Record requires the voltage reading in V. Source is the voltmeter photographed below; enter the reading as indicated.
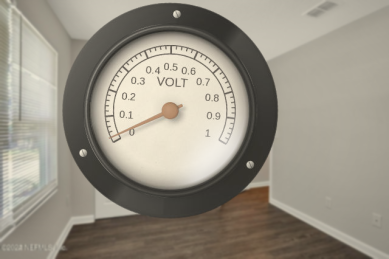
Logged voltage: 0.02 V
